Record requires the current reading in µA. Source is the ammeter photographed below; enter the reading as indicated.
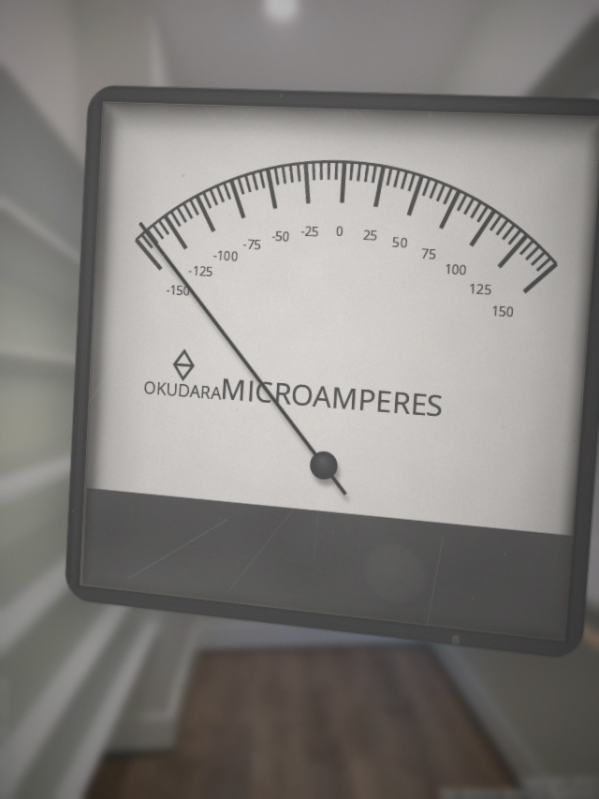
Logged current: -140 µA
